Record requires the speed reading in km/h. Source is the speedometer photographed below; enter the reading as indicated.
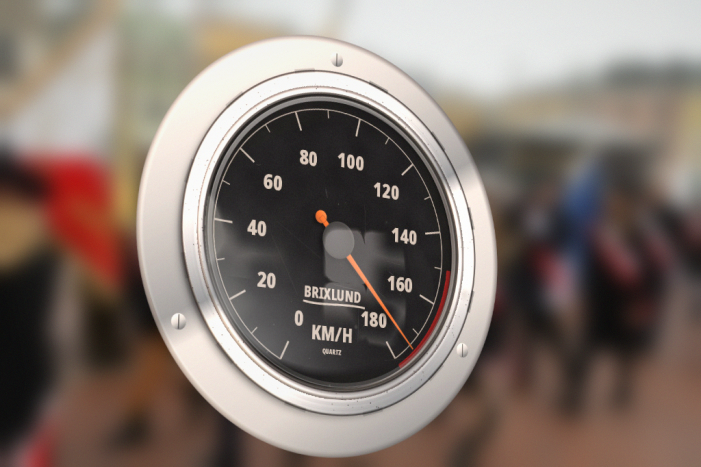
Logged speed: 175 km/h
